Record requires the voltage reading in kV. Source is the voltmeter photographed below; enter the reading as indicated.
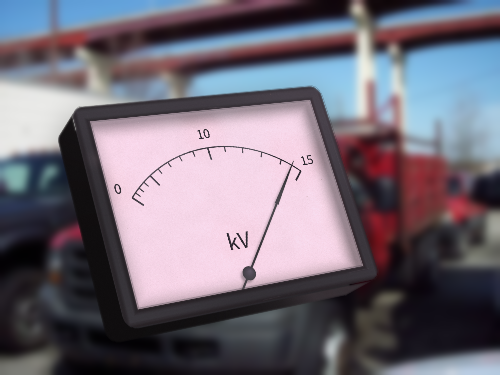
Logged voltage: 14.5 kV
